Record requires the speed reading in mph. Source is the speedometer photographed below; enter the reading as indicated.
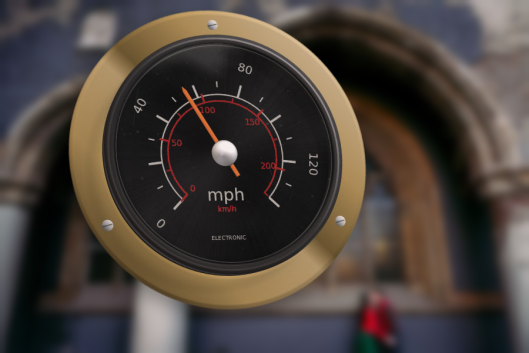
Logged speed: 55 mph
